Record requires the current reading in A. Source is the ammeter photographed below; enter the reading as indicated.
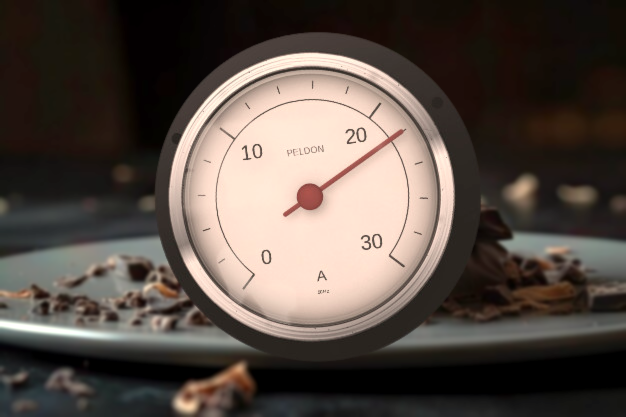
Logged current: 22 A
